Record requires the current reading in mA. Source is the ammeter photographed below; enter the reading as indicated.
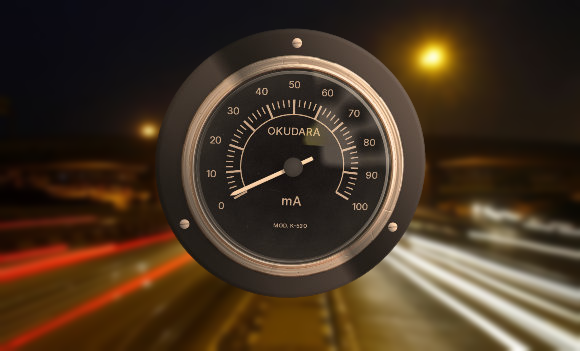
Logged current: 2 mA
